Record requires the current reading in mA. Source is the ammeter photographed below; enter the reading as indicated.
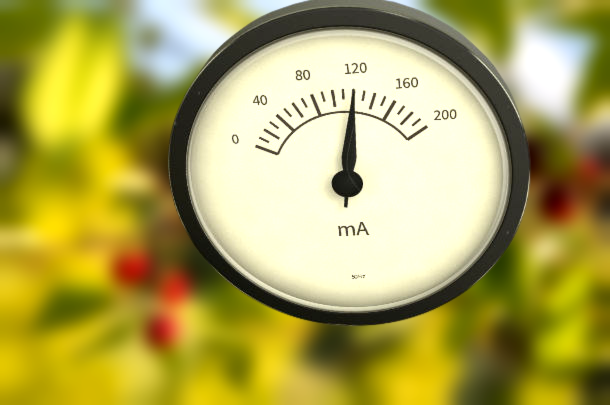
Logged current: 120 mA
